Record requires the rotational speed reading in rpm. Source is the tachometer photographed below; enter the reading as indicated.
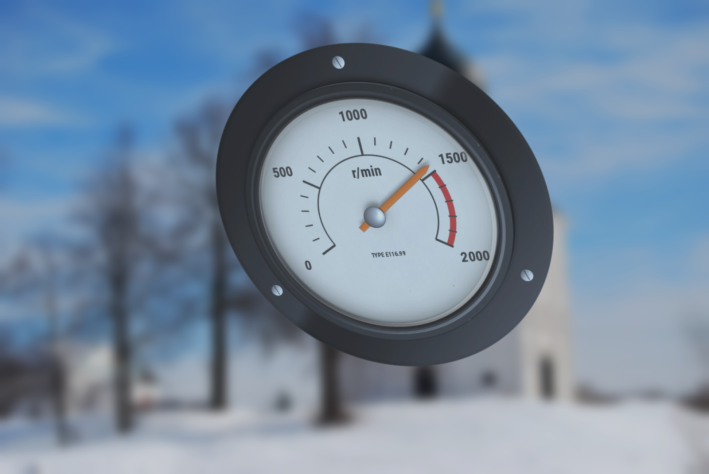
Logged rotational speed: 1450 rpm
